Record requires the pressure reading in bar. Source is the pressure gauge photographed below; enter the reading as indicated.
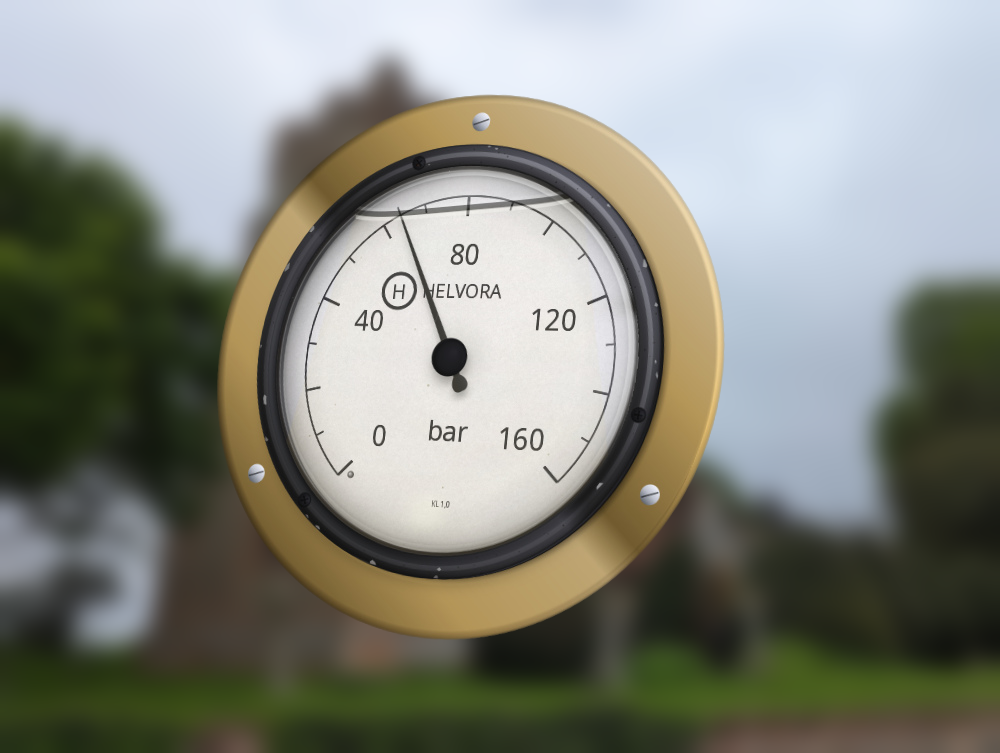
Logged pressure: 65 bar
